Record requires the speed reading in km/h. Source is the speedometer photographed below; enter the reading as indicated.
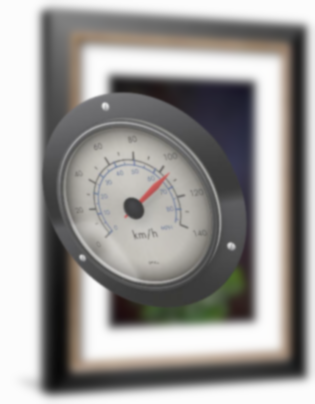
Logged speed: 105 km/h
